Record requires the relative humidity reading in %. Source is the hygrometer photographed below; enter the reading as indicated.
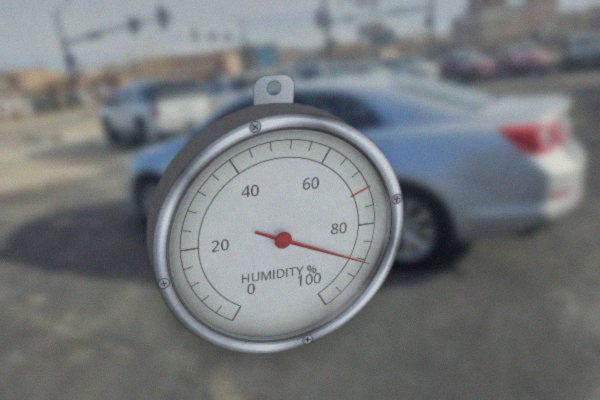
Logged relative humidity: 88 %
